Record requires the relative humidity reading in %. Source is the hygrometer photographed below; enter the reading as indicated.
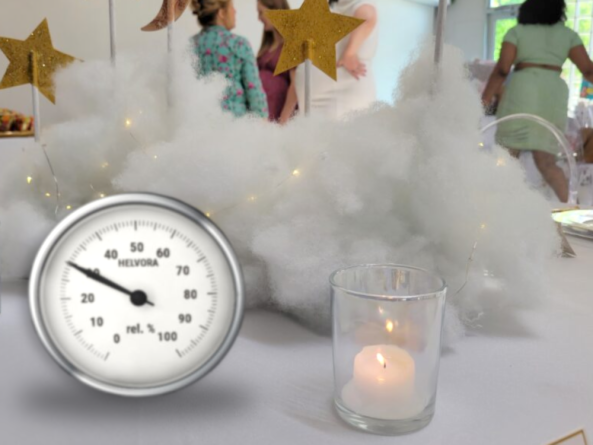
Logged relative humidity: 30 %
